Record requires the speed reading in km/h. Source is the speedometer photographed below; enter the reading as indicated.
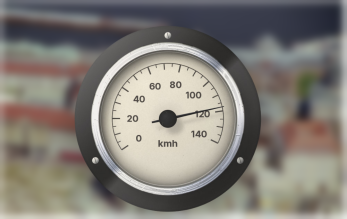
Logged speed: 117.5 km/h
